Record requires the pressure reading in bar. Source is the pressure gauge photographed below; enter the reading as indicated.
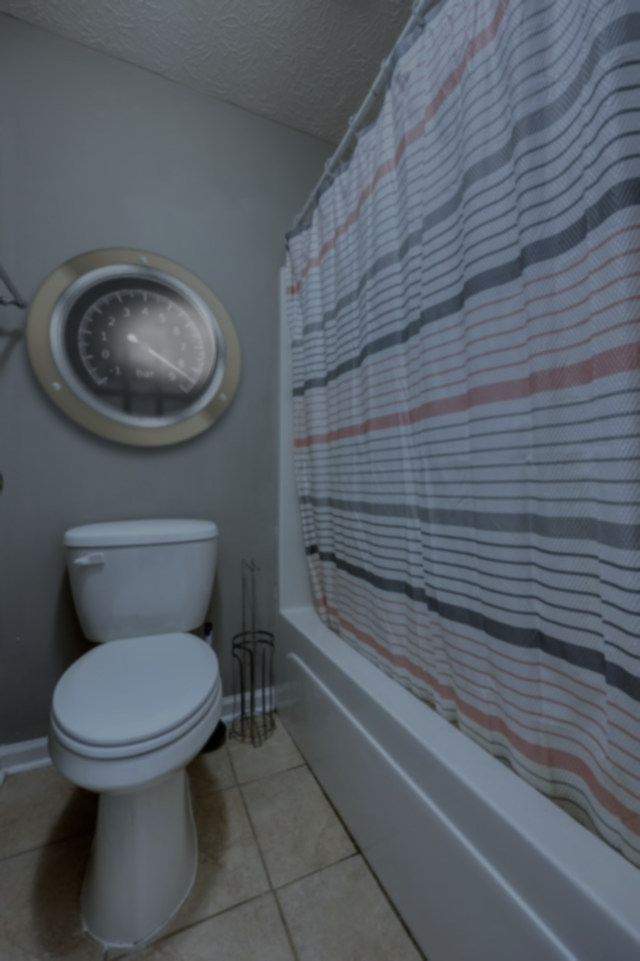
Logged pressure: 8.5 bar
